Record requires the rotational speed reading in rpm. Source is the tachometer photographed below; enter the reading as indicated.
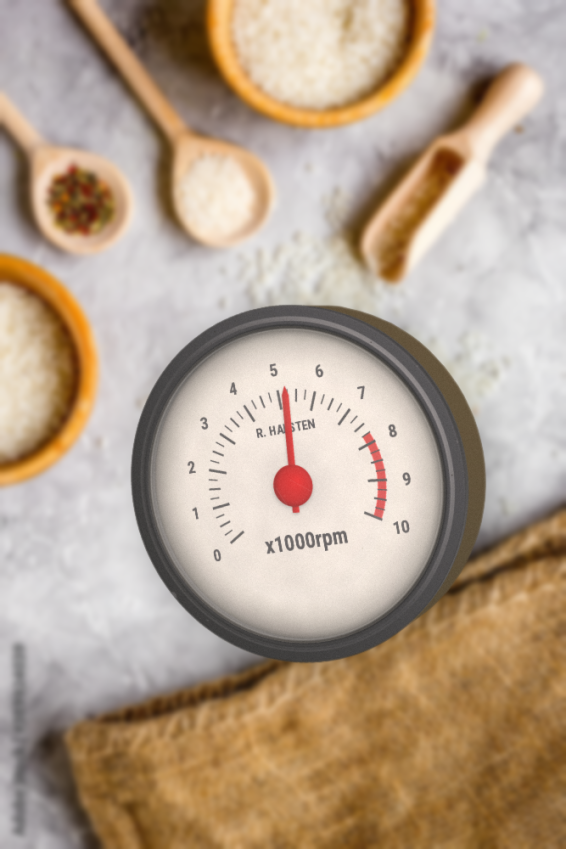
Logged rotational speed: 5250 rpm
